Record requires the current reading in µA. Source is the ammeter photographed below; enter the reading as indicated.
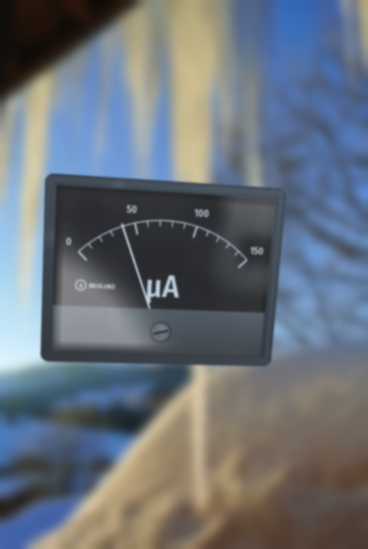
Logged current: 40 µA
